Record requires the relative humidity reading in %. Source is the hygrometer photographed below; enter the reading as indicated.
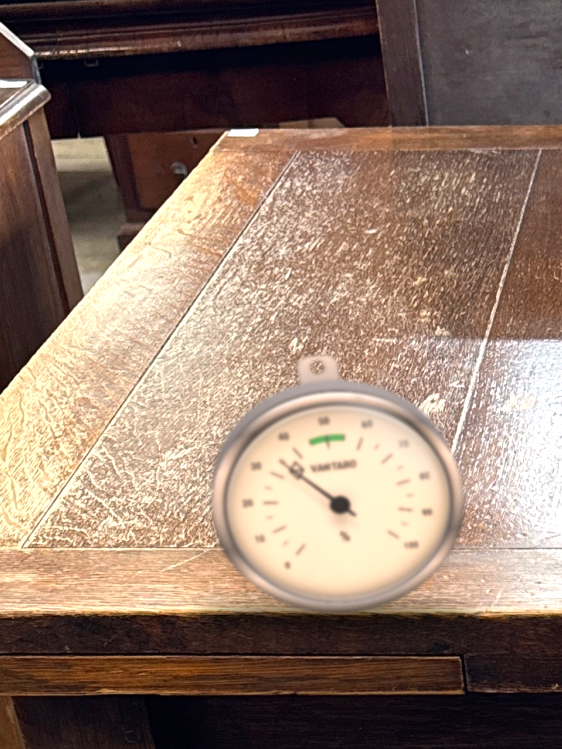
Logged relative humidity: 35 %
